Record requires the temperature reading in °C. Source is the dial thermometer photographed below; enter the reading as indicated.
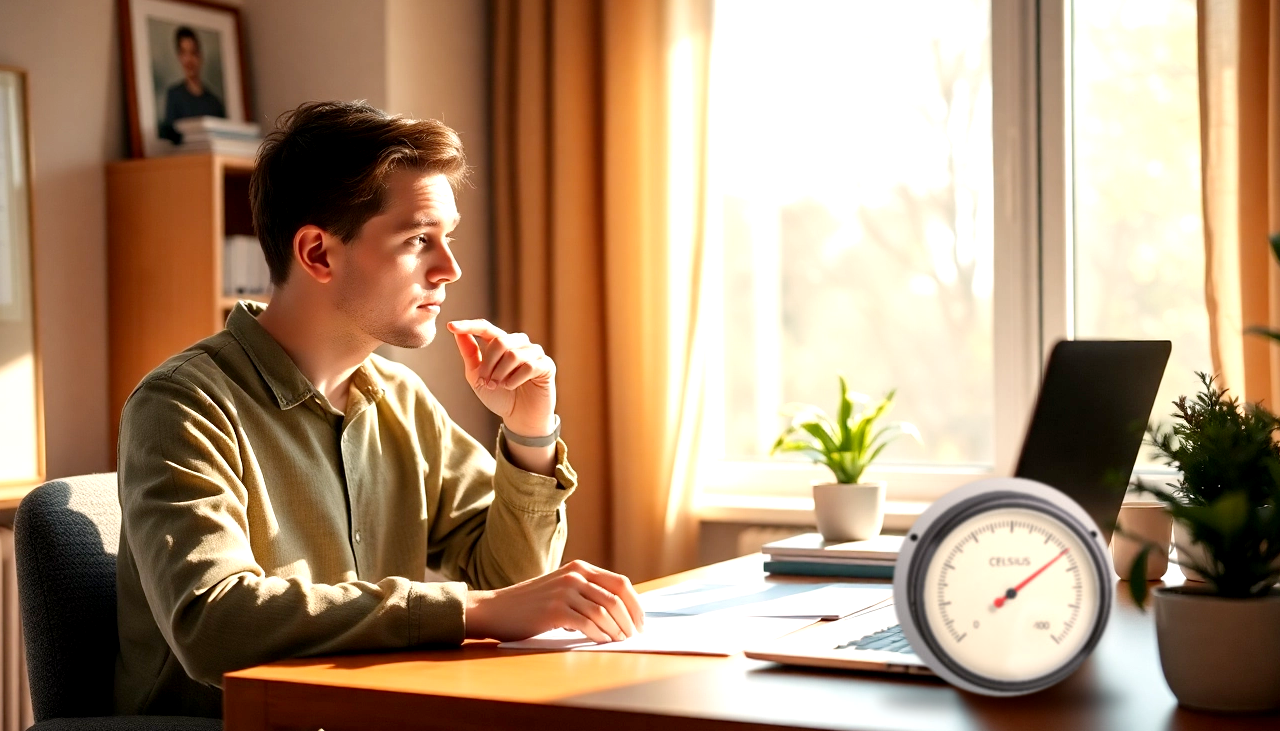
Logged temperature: 275 °C
